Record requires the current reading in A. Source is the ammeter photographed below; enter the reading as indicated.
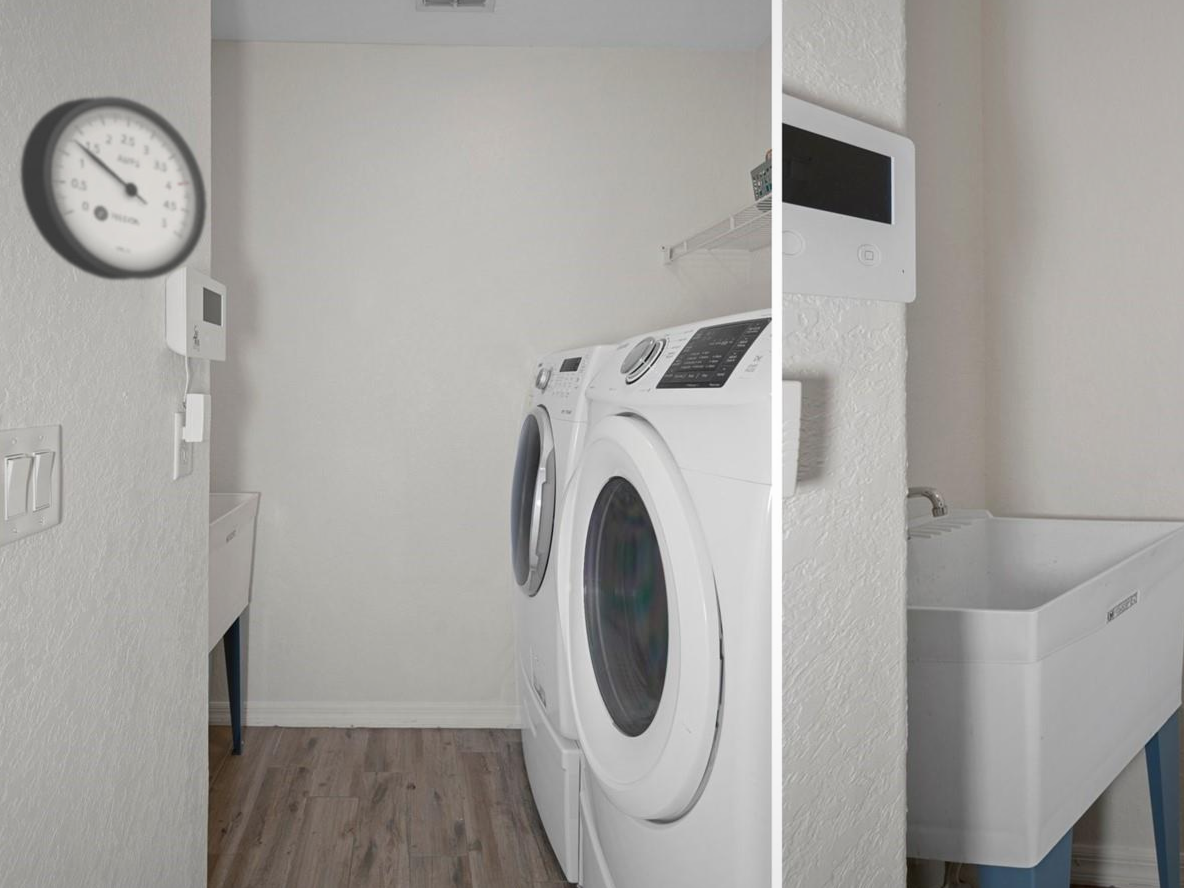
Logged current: 1.25 A
